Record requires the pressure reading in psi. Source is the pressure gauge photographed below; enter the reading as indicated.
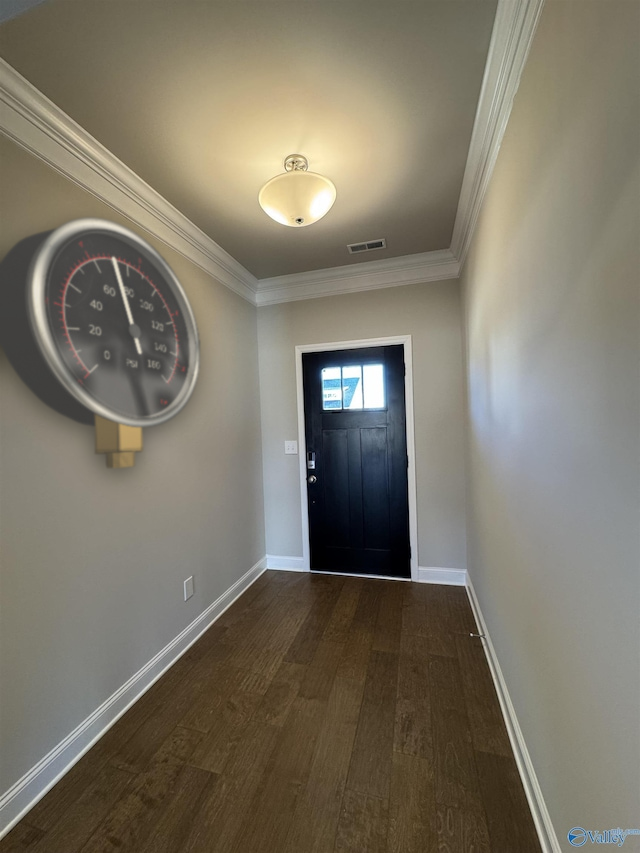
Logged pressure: 70 psi
